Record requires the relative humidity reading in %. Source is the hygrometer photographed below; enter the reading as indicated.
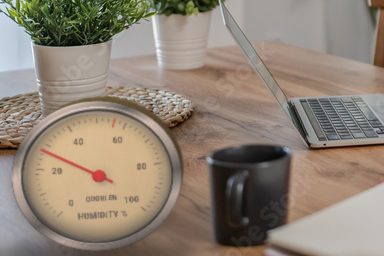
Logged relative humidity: 28 %
